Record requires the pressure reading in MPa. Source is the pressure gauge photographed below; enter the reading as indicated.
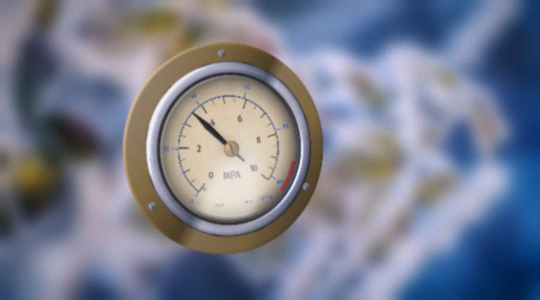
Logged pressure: 3.5 MPa
